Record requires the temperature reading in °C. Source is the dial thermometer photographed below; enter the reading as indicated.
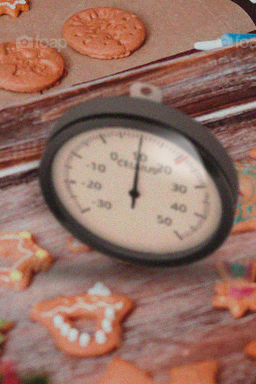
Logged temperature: 10 °C
